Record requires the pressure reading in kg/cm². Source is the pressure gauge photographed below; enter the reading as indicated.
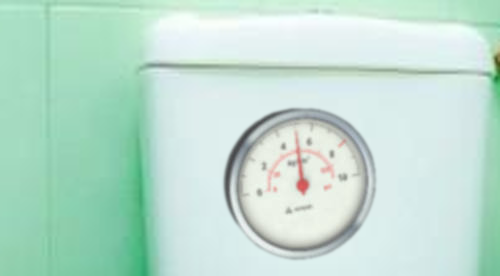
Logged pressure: 5 kg/cm²
